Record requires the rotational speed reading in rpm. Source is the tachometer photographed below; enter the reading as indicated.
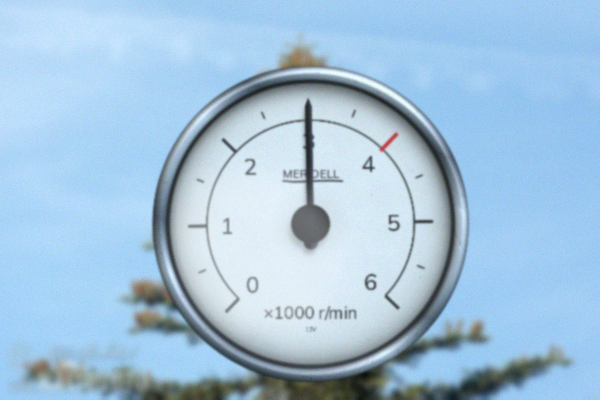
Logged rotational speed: 3000 rpm
